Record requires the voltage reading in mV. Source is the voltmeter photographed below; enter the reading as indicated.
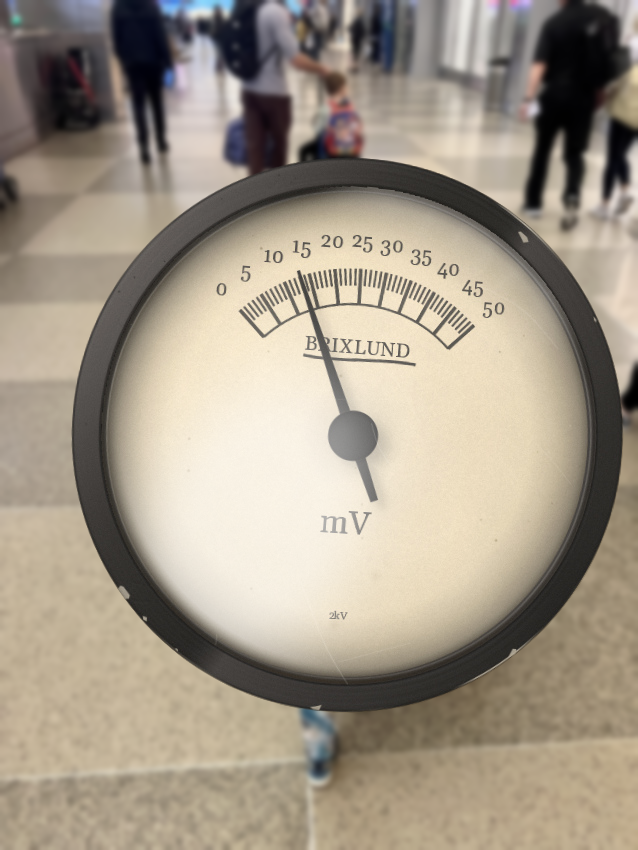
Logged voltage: 13 mV
